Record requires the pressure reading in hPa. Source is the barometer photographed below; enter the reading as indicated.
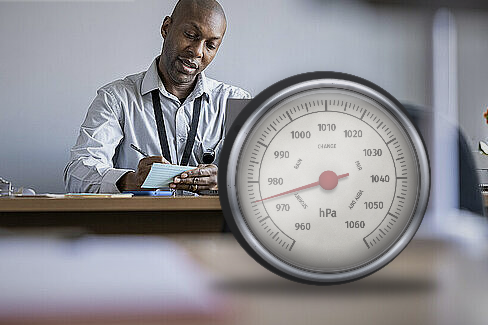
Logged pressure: 975 hPa
